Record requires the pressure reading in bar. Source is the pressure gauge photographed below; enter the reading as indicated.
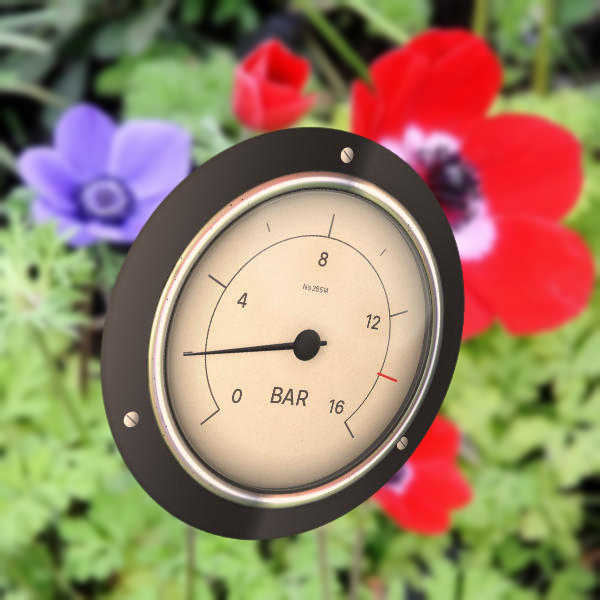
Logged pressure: 2 bar
